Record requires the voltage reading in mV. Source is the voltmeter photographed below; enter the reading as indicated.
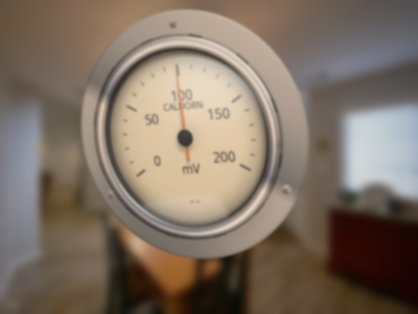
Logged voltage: 100 mV
